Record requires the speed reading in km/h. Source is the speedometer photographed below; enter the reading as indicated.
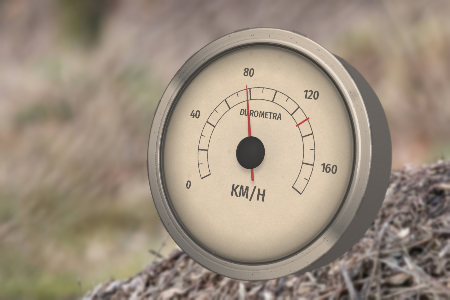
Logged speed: 80 km/h
